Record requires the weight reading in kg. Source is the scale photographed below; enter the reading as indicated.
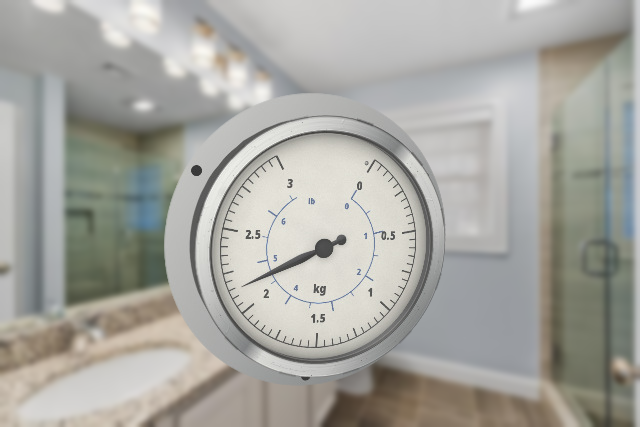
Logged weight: 2.15 kg
